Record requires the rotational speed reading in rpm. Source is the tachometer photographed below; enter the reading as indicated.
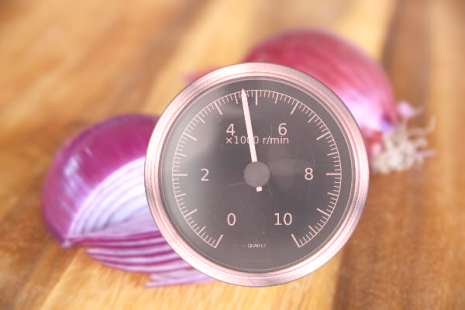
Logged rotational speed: 4700 rpm
